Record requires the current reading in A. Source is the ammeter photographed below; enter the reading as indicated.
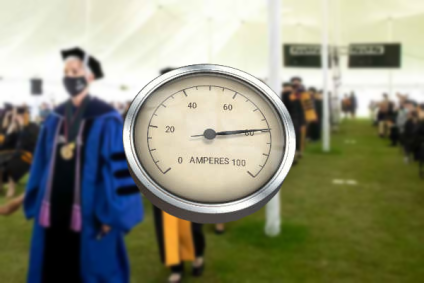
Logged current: 80 A
